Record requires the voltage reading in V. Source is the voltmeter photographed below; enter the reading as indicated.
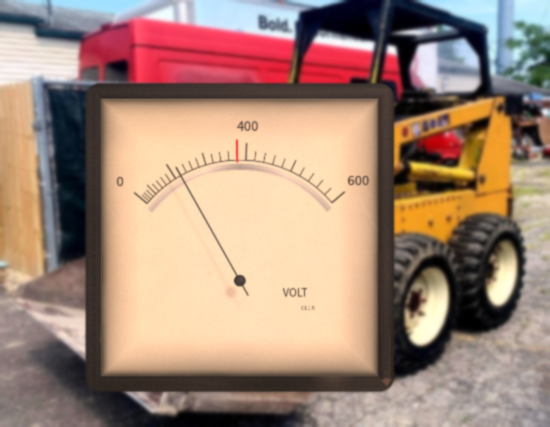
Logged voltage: 220 V
